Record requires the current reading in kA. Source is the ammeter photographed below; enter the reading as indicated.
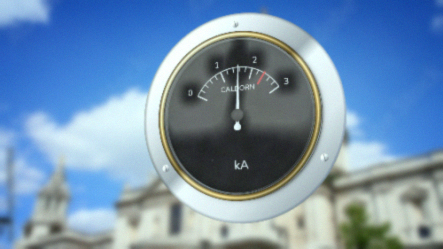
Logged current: 1.6 kA
